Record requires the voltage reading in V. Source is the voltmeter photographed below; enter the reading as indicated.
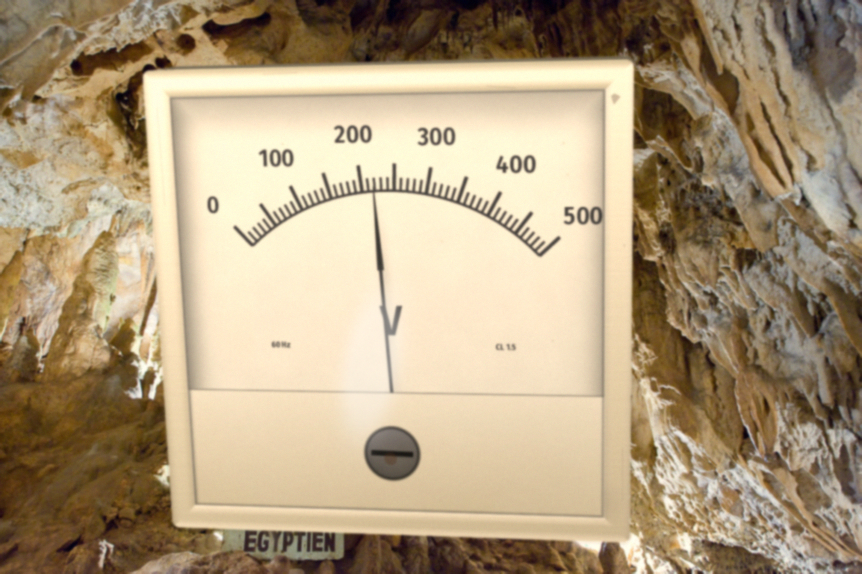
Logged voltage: 220 V
